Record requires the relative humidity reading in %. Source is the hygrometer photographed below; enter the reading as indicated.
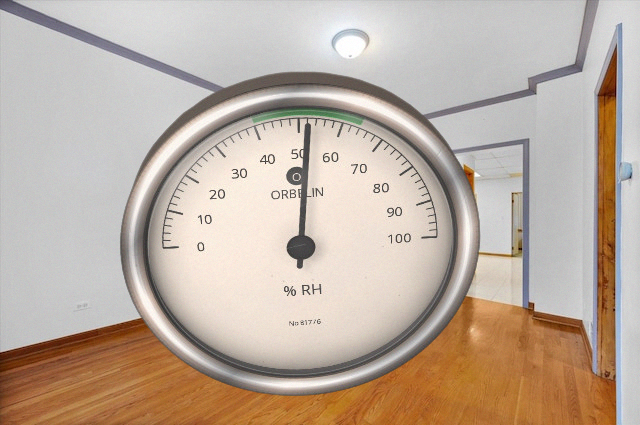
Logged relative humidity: 52 %
